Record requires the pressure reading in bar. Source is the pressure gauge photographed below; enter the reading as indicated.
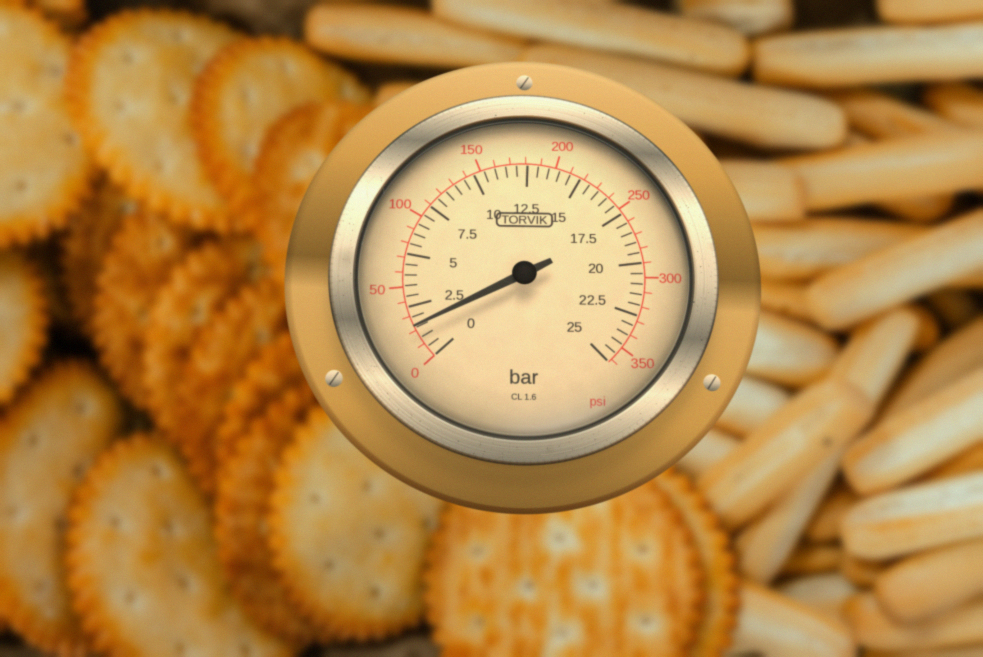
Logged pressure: 1.5 bar
